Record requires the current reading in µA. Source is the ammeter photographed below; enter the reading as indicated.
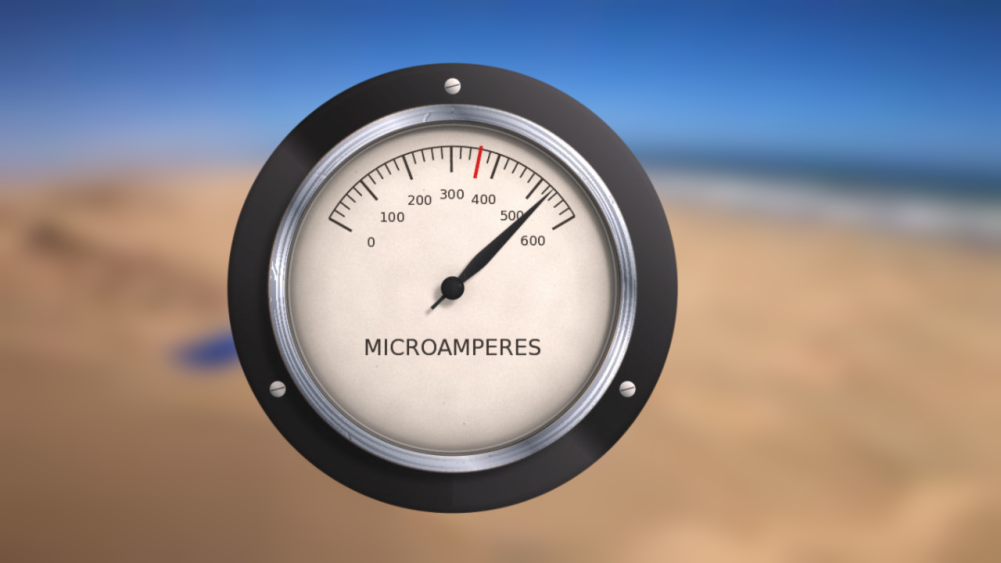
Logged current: 530 µA
